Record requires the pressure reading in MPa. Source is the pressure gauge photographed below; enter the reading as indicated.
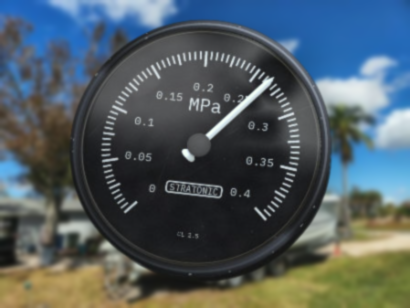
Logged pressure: 0.265 MPa
